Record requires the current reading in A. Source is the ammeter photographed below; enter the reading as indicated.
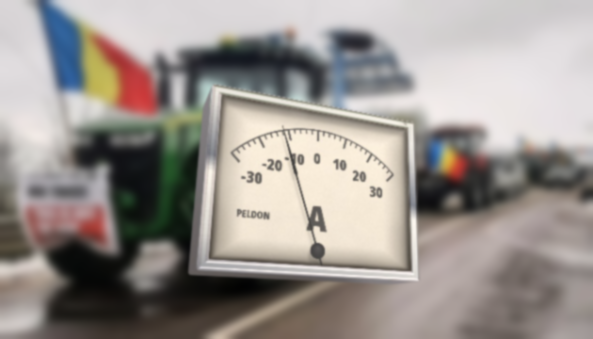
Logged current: -12 A
